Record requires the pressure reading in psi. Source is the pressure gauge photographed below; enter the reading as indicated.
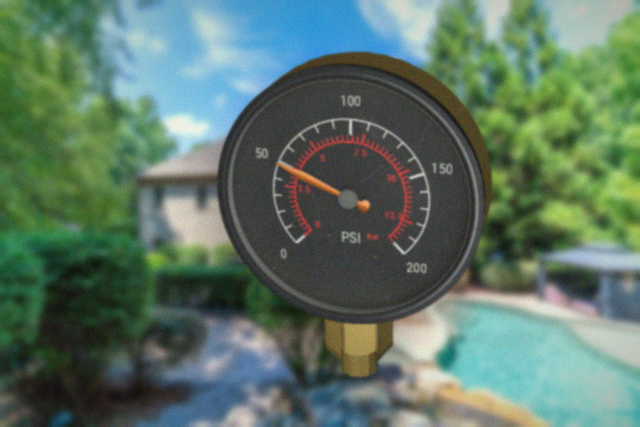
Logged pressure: 50 psi
